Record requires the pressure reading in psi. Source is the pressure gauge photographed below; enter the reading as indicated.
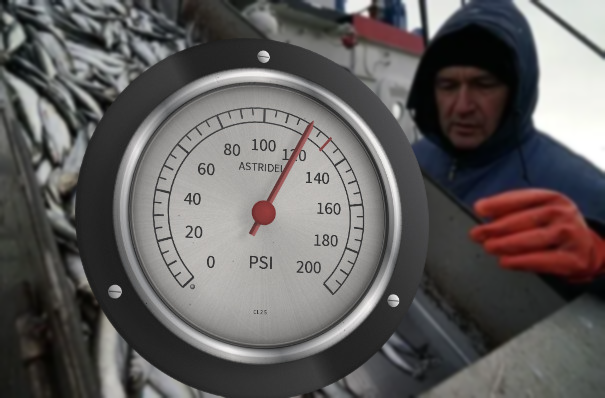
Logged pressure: 120 psi
